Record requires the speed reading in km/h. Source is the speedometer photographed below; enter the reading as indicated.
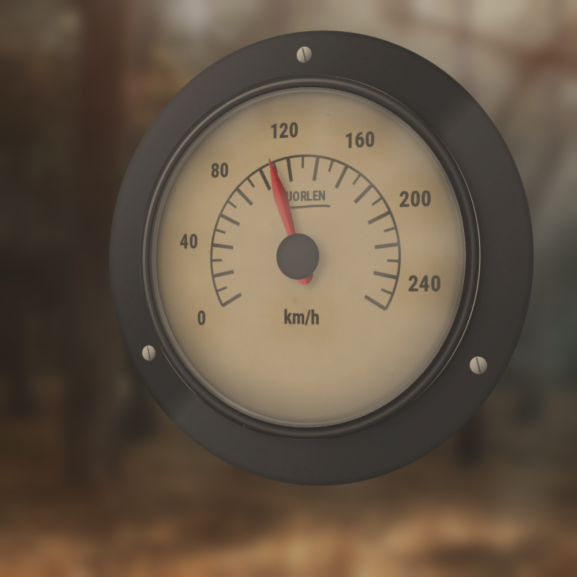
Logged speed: 110 km/h
